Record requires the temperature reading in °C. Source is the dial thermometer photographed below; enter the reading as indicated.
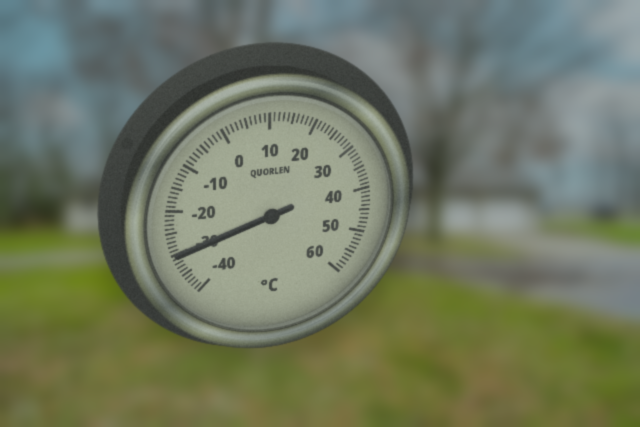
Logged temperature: -30 °C
